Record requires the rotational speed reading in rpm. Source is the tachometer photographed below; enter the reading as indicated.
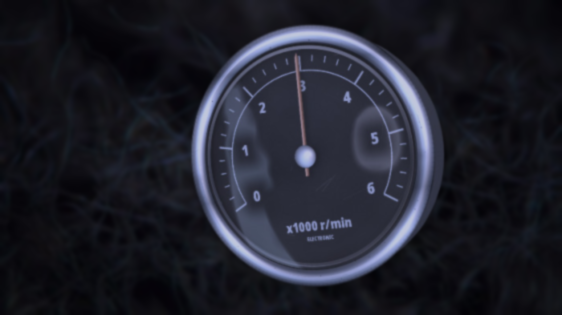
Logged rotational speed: 3000 rpm
